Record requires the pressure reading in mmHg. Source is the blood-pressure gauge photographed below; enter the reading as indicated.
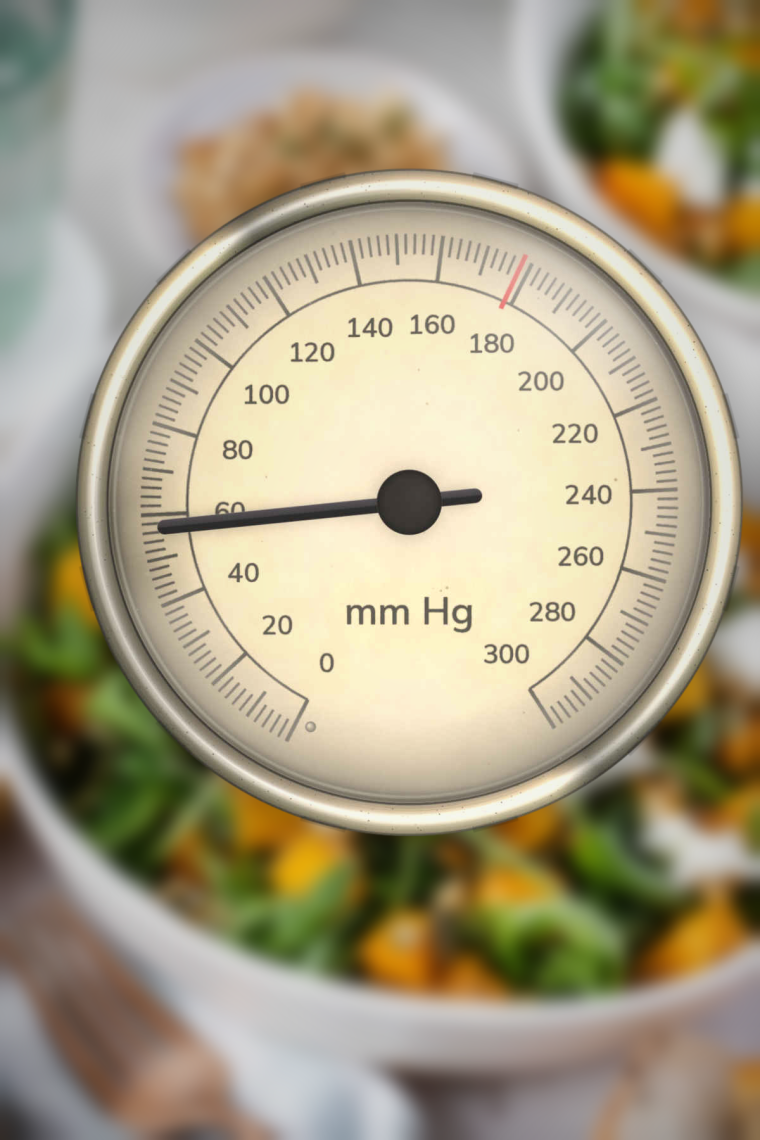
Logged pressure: 57 mmHg
